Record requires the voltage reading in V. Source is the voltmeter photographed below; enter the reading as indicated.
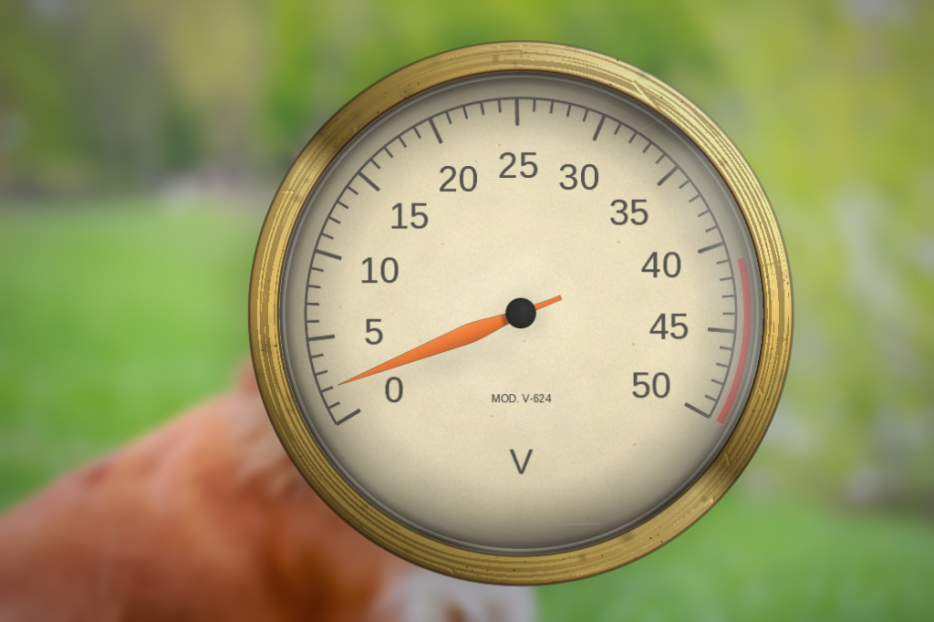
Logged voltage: 2 V
